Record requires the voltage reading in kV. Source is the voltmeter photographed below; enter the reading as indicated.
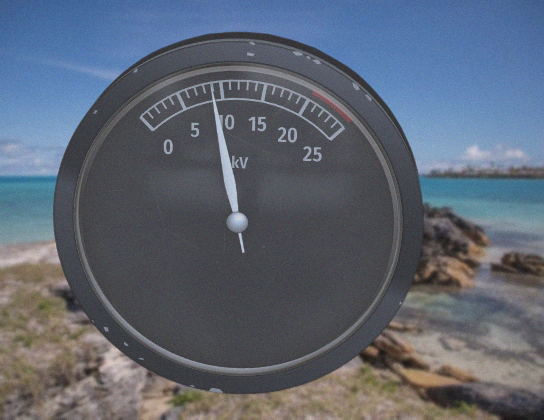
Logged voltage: 9 kV
